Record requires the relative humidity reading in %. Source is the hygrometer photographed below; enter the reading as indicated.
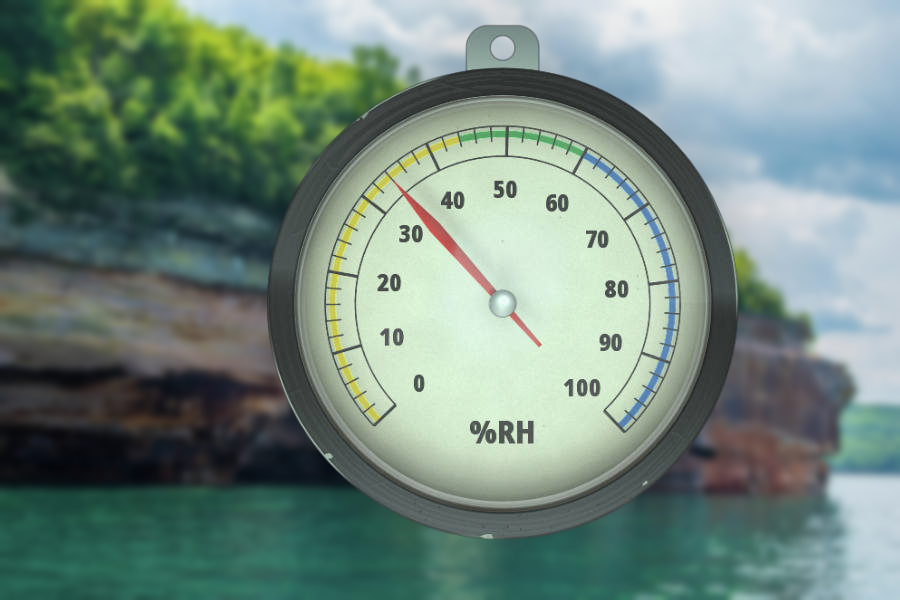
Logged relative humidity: 34 %
